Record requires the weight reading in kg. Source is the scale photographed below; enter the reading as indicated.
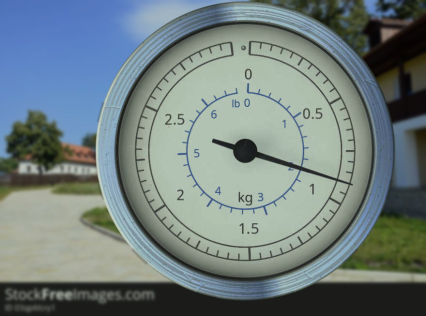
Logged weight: 0.9 kg
